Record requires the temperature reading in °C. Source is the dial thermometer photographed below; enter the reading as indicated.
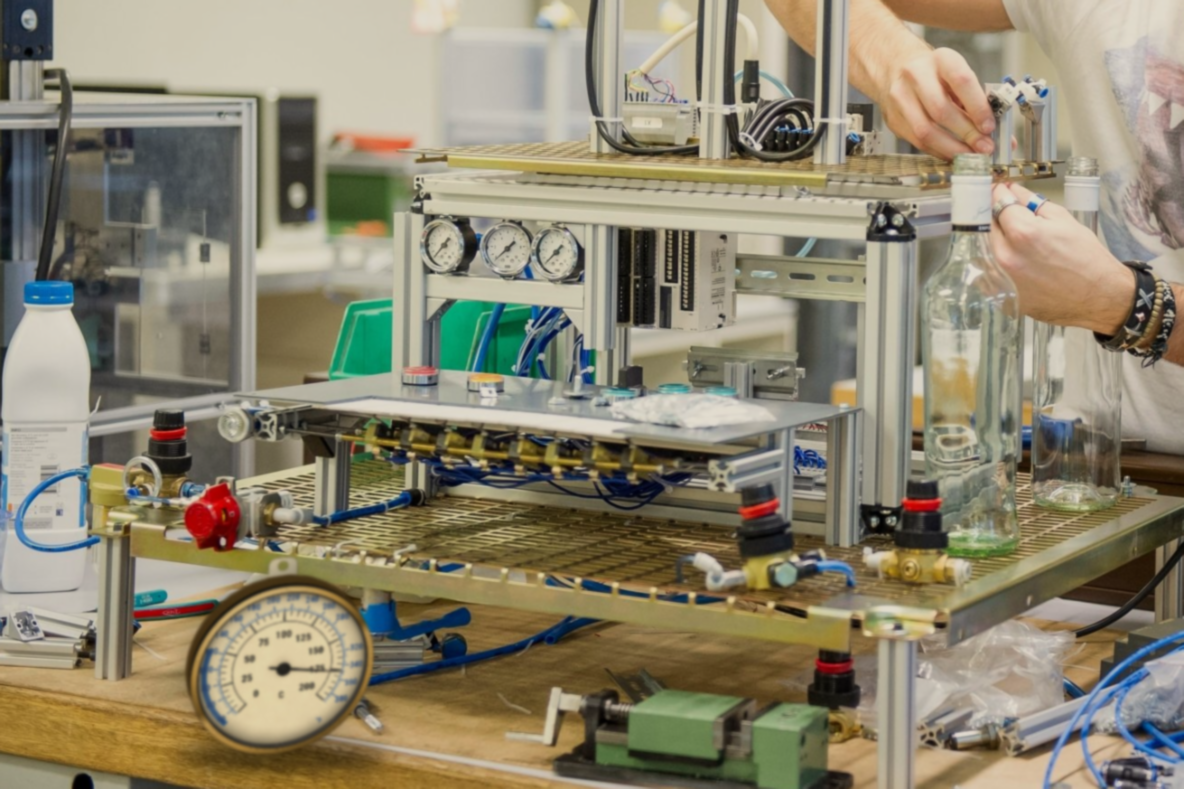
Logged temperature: 175 °C
